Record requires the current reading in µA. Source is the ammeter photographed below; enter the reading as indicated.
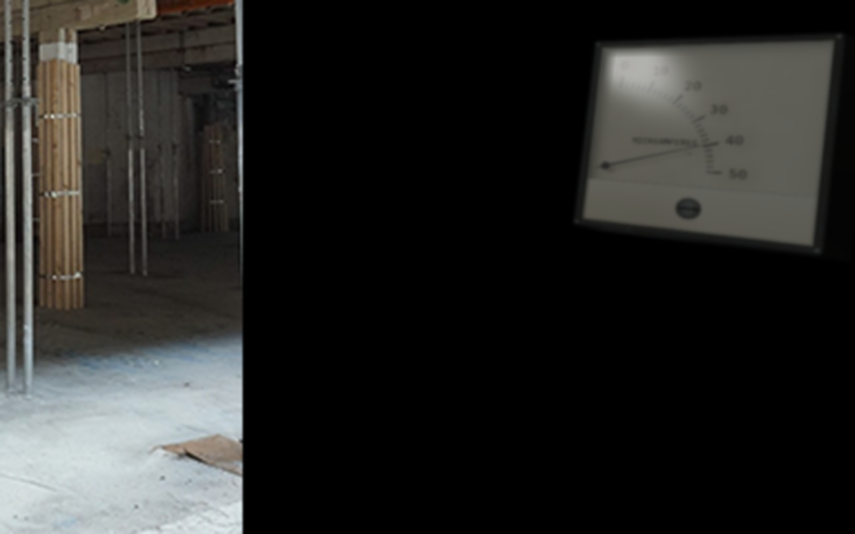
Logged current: 40 µA
